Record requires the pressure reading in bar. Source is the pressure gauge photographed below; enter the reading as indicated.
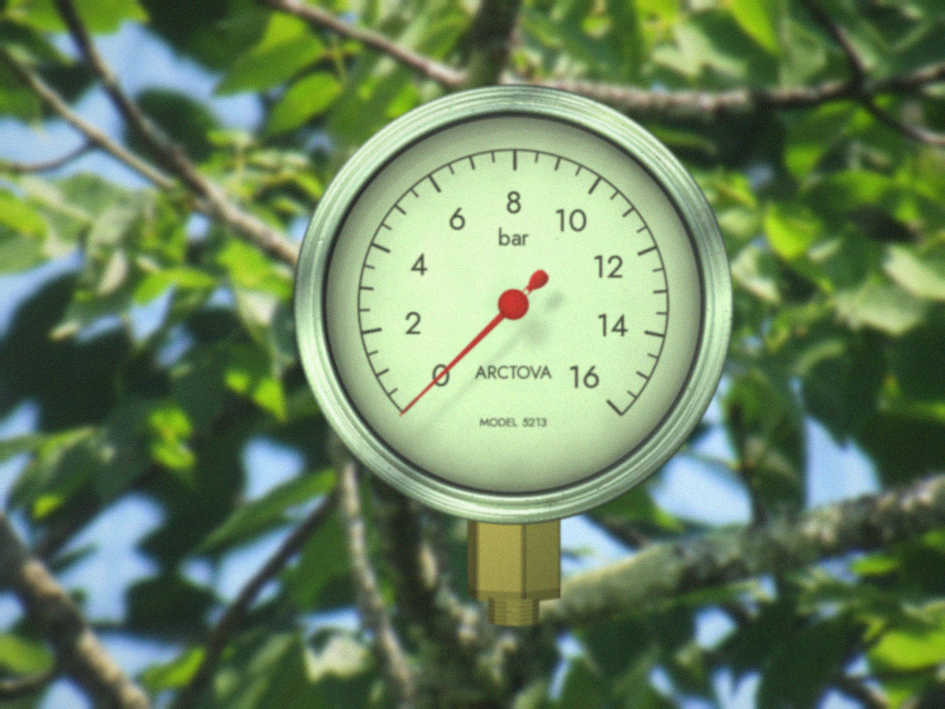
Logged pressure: 0 bar
